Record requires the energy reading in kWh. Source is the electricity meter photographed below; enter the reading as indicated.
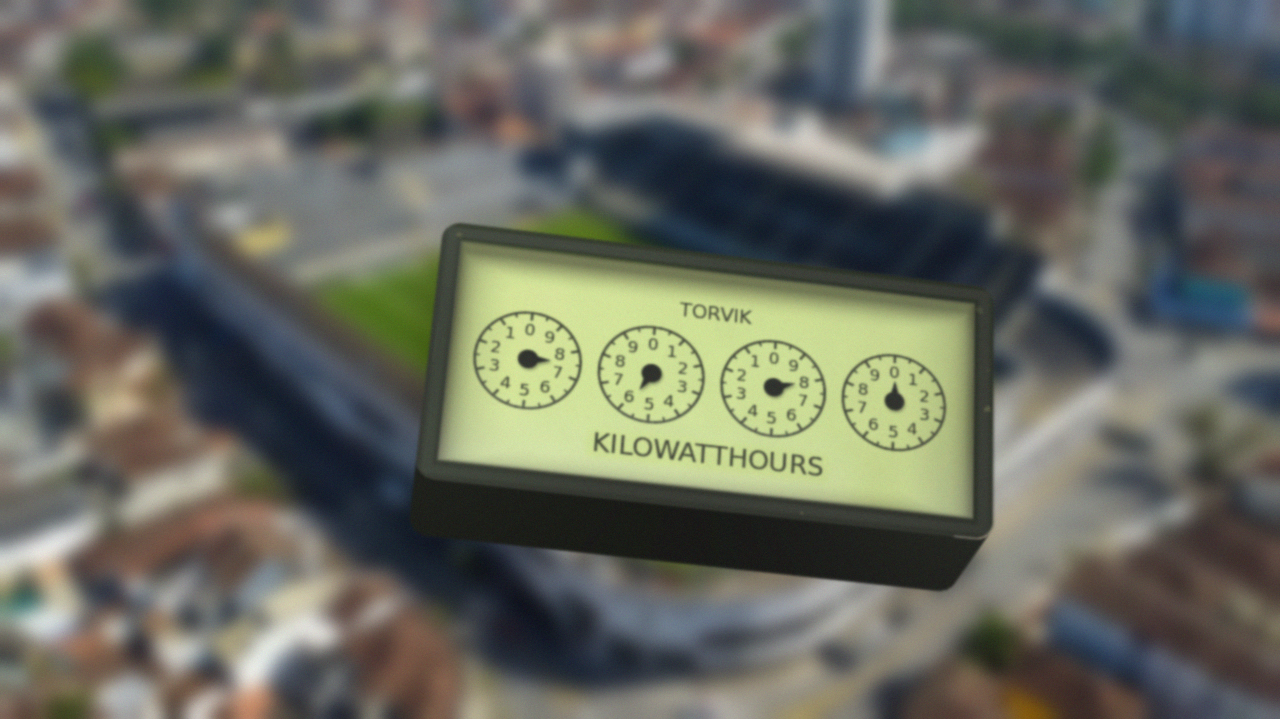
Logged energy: 7580 kWh
